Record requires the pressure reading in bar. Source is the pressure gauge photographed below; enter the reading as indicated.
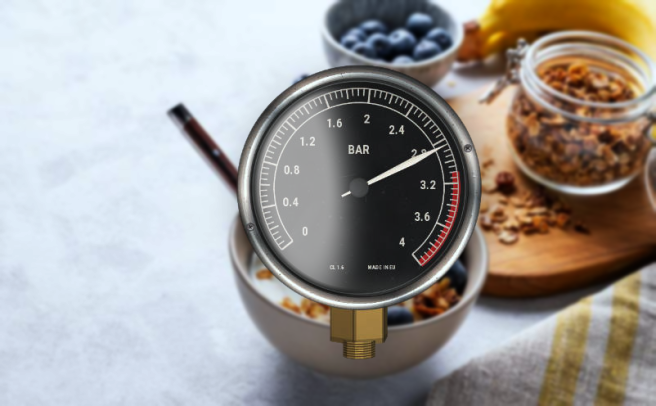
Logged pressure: 2.85 bar
